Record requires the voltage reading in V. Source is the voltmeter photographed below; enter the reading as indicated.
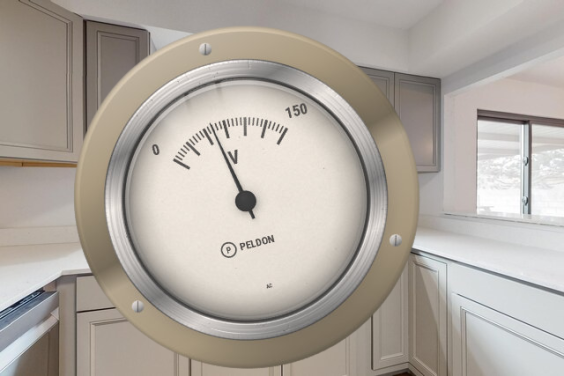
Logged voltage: 60 V
